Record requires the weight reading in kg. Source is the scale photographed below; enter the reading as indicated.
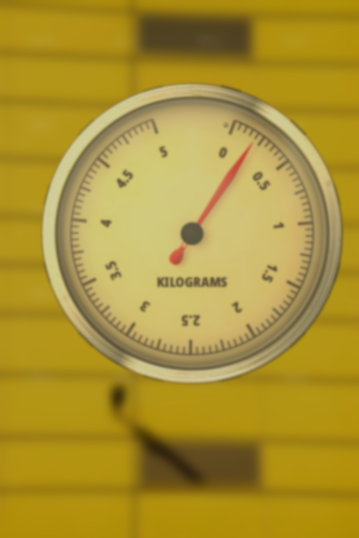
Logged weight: 0.2 kg
